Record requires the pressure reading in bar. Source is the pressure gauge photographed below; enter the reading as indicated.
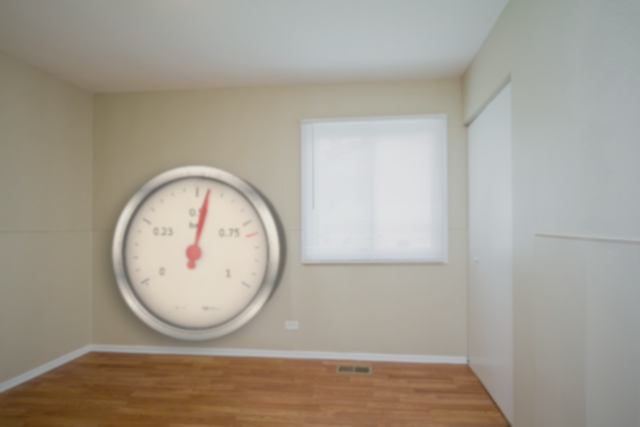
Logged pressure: 0.55 bar
